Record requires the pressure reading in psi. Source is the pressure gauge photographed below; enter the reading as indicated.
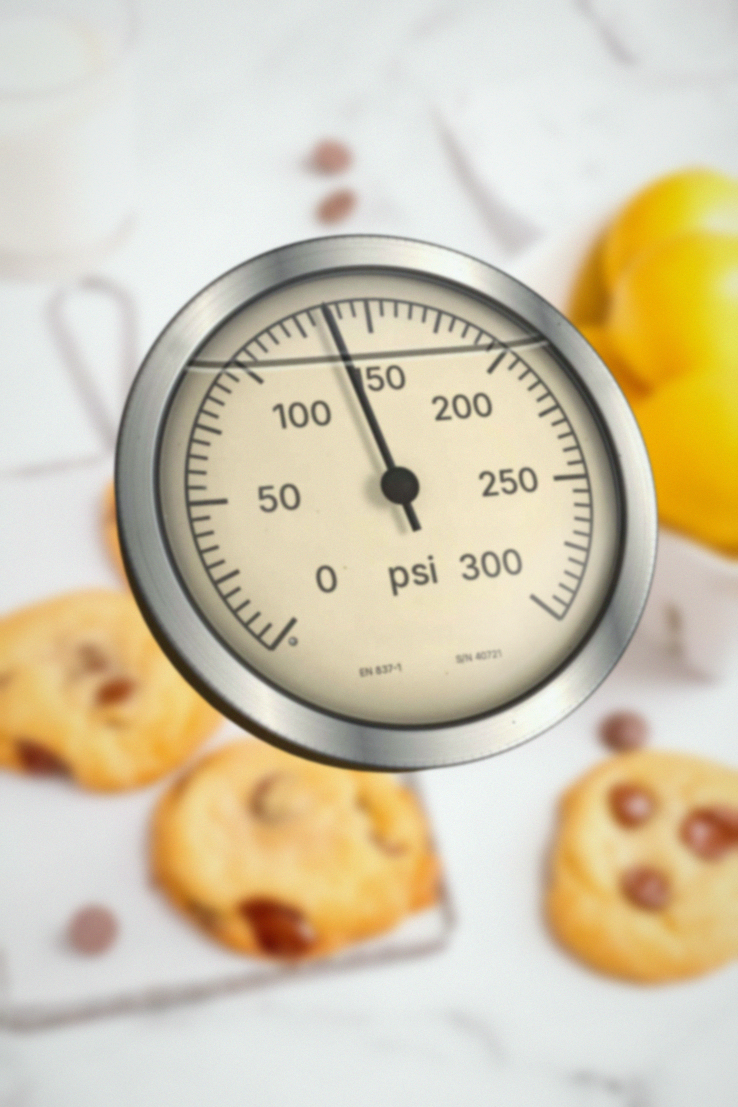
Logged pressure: 135 psi
